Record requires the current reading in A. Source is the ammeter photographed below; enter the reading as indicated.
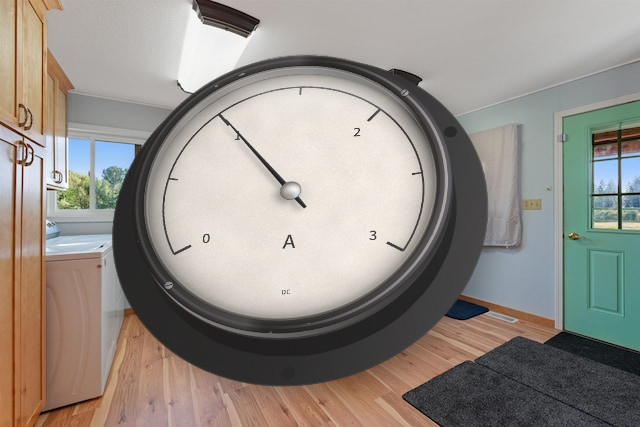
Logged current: 1 A
